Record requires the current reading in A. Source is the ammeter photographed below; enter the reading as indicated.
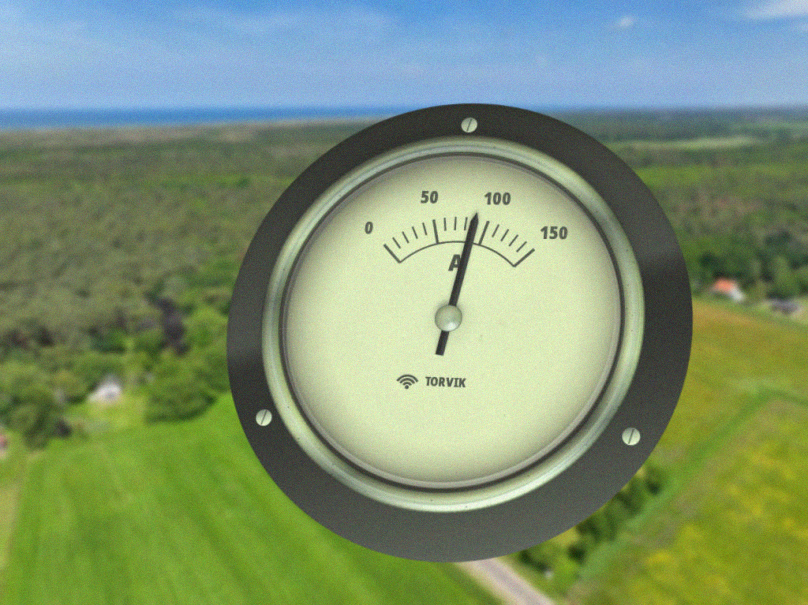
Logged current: 90 A
